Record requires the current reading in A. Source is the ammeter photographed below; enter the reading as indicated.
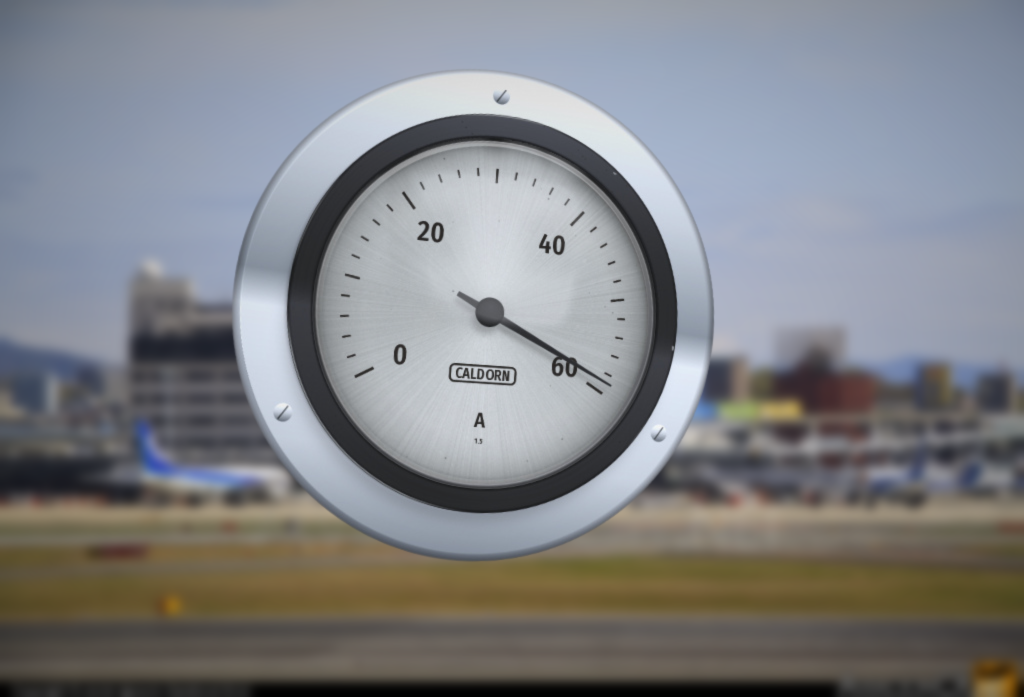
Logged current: 59 A
